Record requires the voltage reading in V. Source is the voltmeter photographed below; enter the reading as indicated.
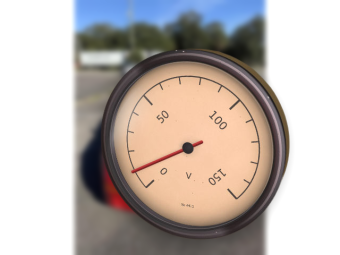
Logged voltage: 10 V
